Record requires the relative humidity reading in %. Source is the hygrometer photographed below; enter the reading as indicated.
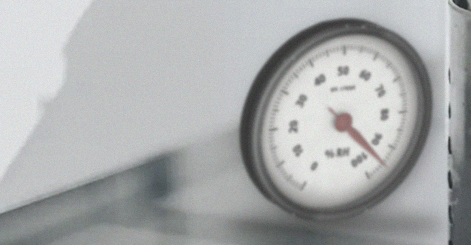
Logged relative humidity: 95 %
